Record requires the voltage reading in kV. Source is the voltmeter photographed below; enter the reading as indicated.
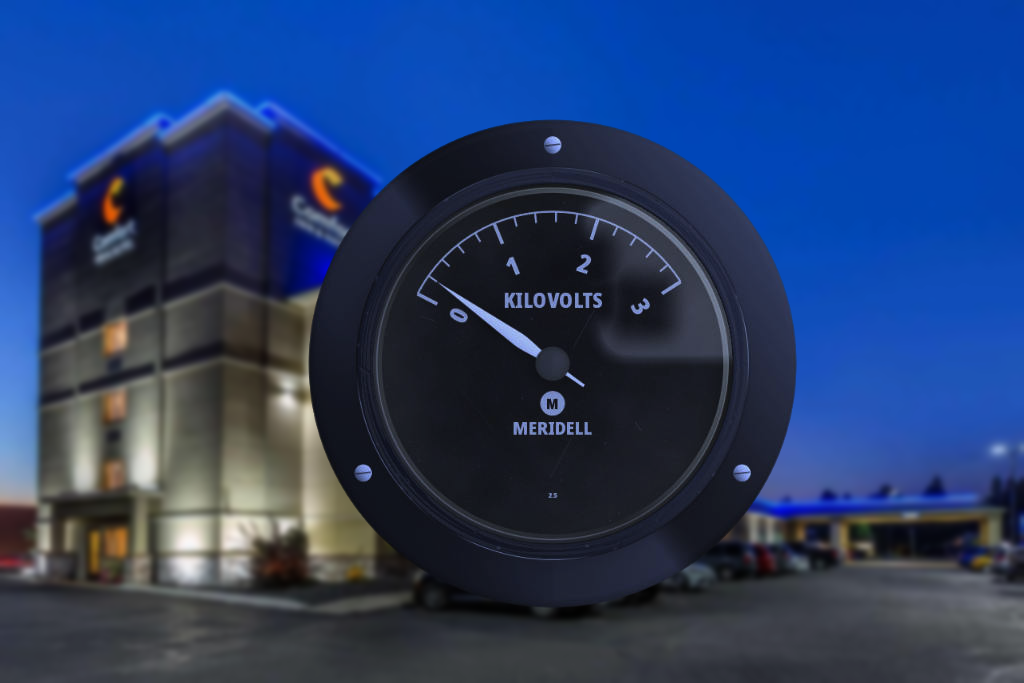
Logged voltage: 0.2 kV
